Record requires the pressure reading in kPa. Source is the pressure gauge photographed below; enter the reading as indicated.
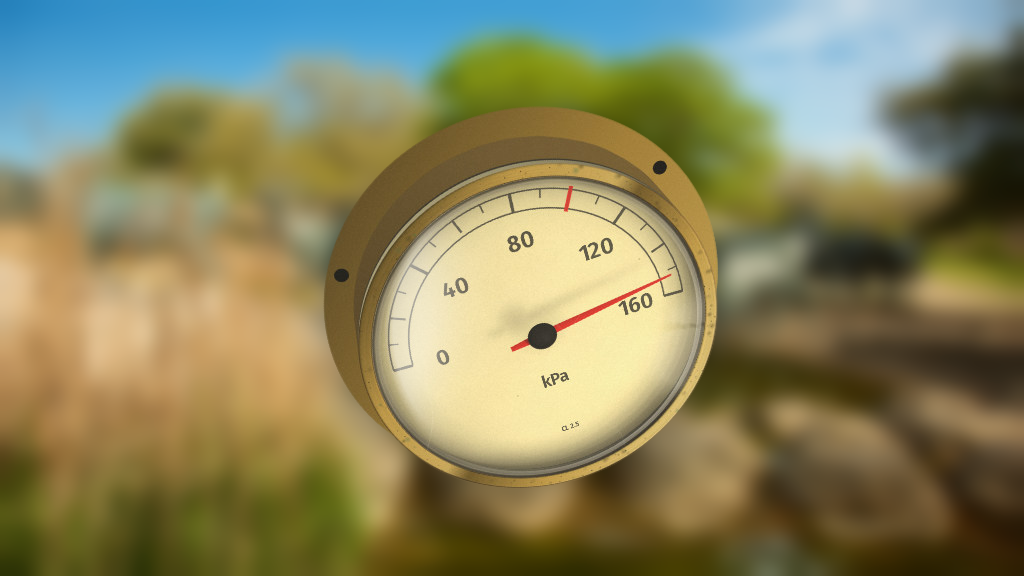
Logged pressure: 150 kPa
